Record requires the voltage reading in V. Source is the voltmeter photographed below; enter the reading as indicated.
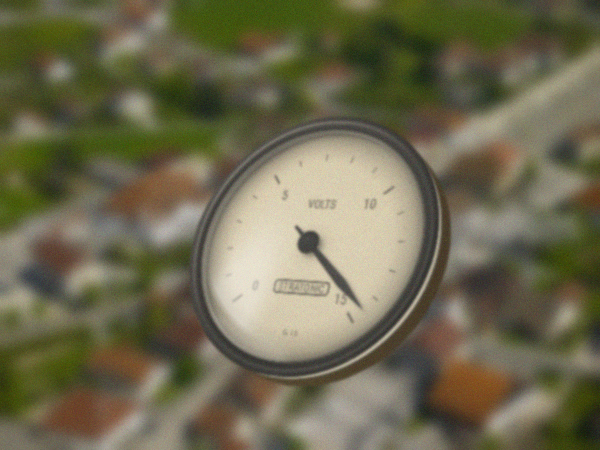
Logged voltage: 14.5 V
